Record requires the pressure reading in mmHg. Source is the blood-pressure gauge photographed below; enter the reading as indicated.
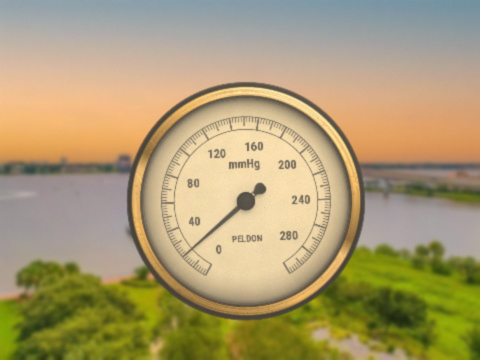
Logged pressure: 20 mmHg
